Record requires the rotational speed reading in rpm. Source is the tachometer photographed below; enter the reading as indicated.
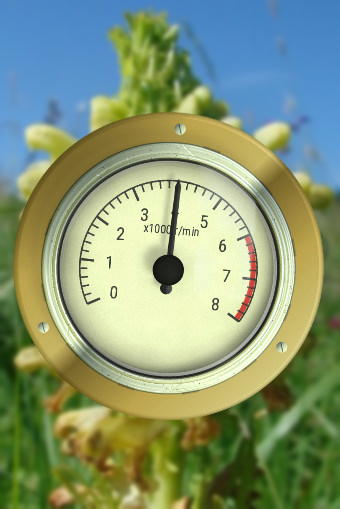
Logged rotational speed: 4000 rpm
